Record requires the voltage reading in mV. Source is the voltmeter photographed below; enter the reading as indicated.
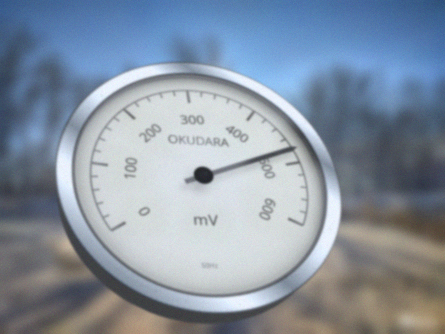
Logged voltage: 480 mV
